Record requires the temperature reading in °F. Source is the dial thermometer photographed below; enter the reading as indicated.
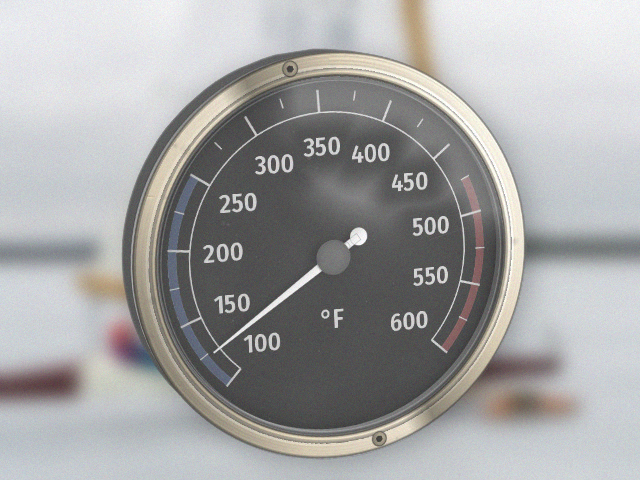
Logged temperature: 125 °F
